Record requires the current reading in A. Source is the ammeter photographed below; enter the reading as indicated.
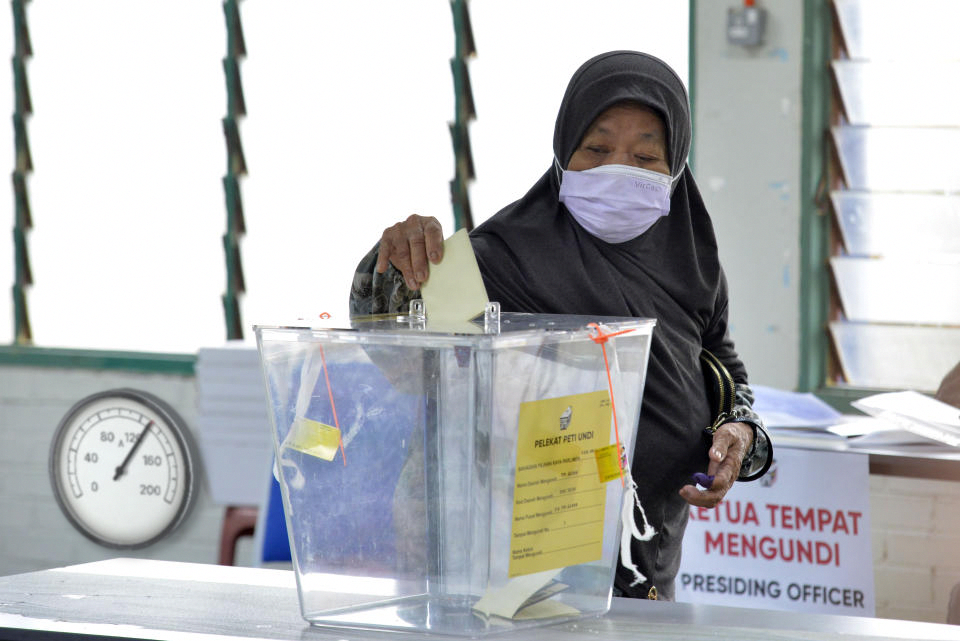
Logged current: 130 A
